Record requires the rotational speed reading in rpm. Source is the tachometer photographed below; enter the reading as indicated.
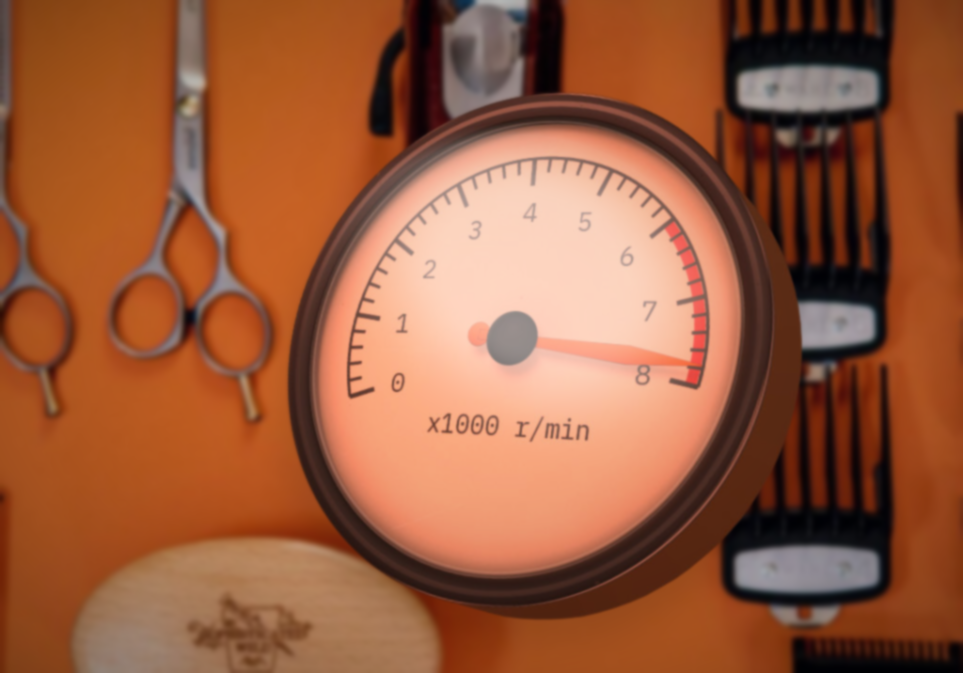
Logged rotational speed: 7800 rpm
